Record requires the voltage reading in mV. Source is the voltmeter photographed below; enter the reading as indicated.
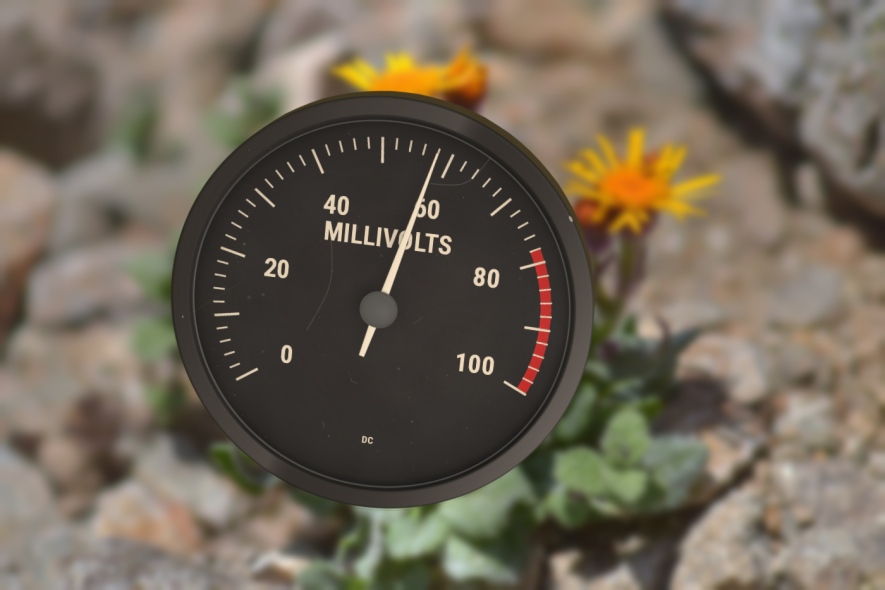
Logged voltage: 58 mV
